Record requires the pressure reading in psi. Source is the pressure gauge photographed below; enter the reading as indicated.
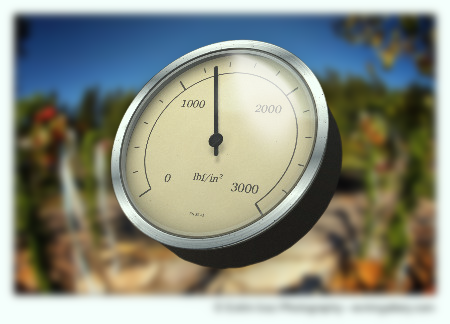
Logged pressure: 1300 psi
